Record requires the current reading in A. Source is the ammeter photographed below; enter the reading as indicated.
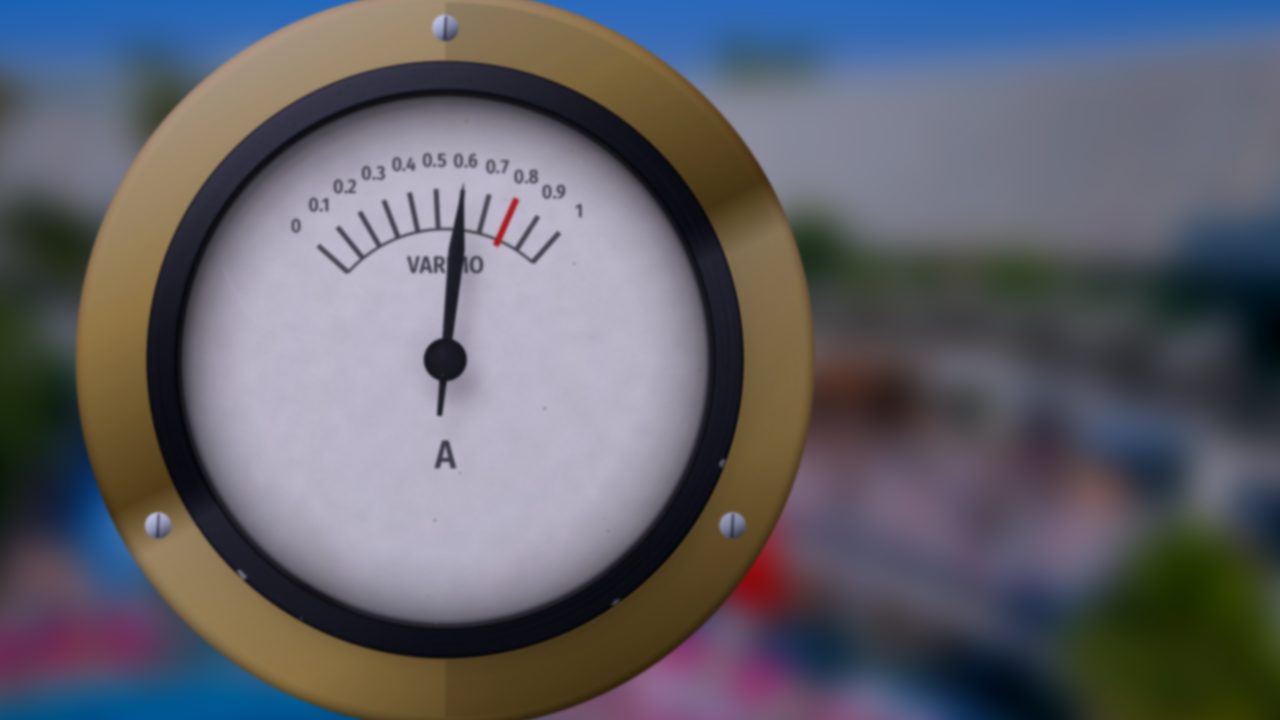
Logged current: 0.6 A
